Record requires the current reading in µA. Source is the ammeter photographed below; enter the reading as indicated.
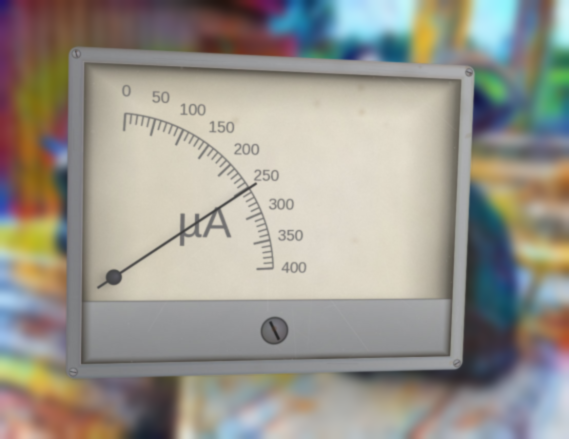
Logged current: 250 µA
